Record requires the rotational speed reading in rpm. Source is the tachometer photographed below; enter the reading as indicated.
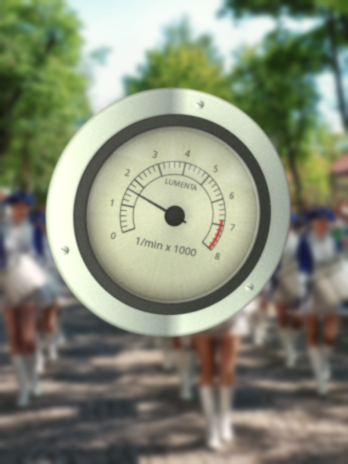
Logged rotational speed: 1600 rpm
